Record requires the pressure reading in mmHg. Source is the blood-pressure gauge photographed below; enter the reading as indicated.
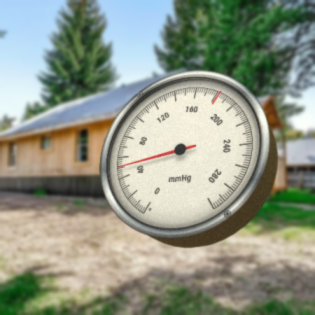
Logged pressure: 50 mmHg
